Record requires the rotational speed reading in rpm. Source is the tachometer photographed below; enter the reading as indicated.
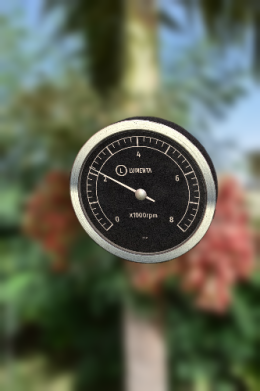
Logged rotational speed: 2200 rpm
